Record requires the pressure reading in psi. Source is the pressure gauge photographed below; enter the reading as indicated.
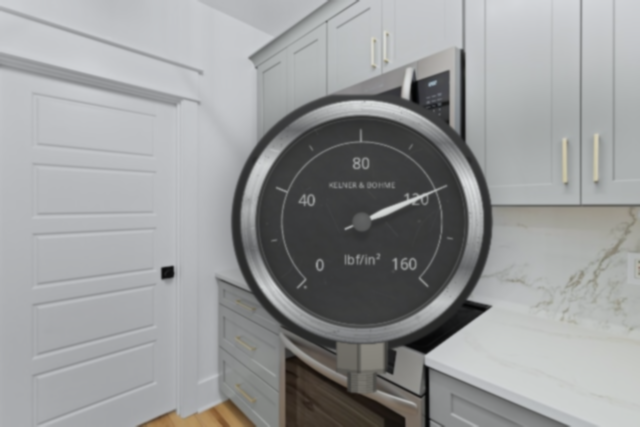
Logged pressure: 120 psi
